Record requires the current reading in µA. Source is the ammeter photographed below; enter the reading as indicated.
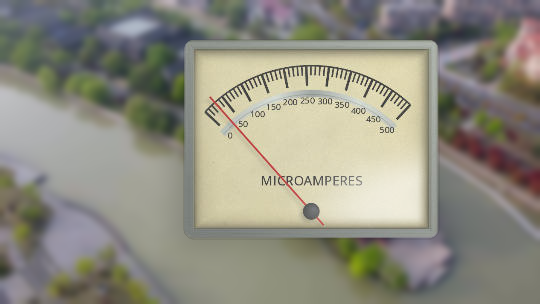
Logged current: 30 µA
